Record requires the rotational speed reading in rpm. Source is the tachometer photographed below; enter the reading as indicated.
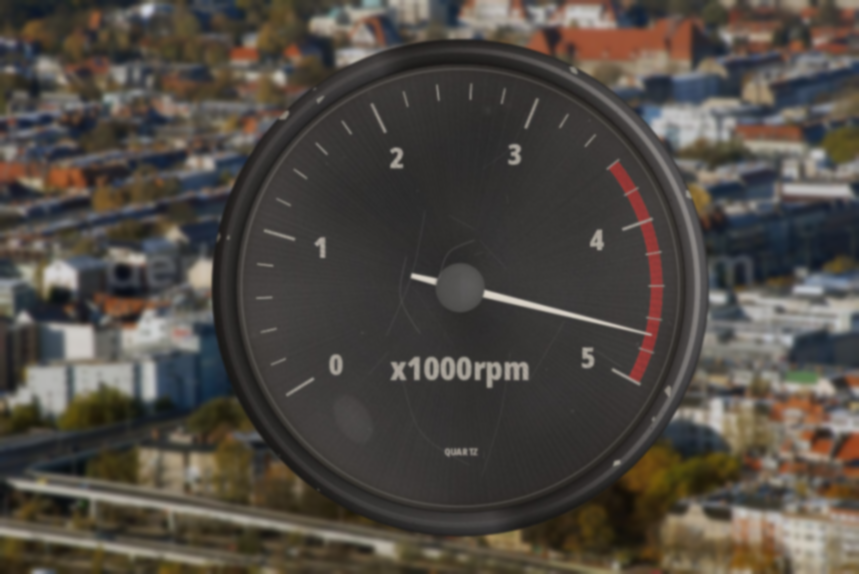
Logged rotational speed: 4700 rpm
